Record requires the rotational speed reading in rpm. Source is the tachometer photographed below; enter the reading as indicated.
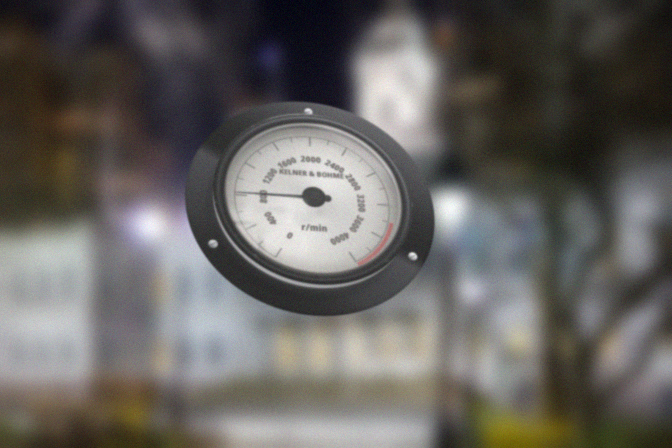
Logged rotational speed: 800 rpm
